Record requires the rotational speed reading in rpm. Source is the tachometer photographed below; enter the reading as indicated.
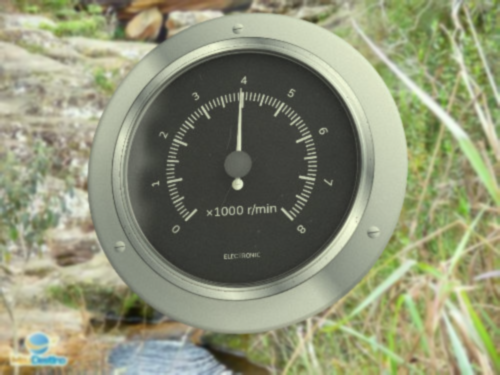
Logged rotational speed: 4000 rpm
